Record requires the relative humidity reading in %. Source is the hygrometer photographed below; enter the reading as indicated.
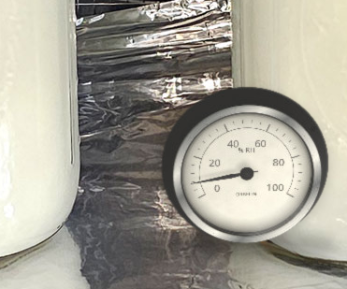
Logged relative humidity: 8 %
